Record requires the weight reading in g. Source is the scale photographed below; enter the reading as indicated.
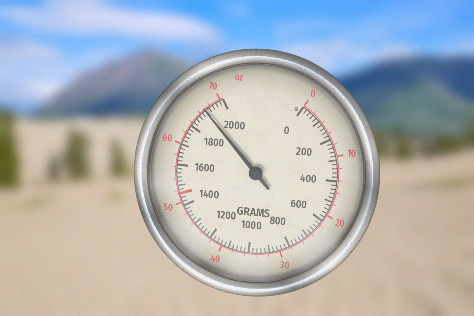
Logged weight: 1900 g
